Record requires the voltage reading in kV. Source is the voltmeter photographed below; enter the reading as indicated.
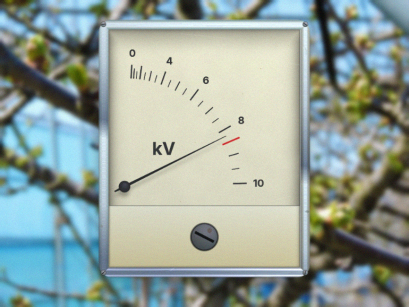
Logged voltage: 8.25 kV
